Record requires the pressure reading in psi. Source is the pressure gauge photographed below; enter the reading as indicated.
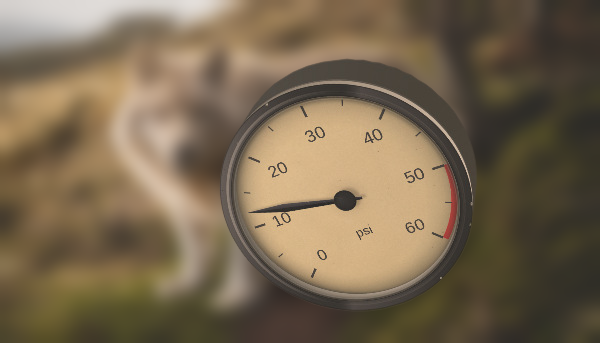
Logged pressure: 12.5 psi
